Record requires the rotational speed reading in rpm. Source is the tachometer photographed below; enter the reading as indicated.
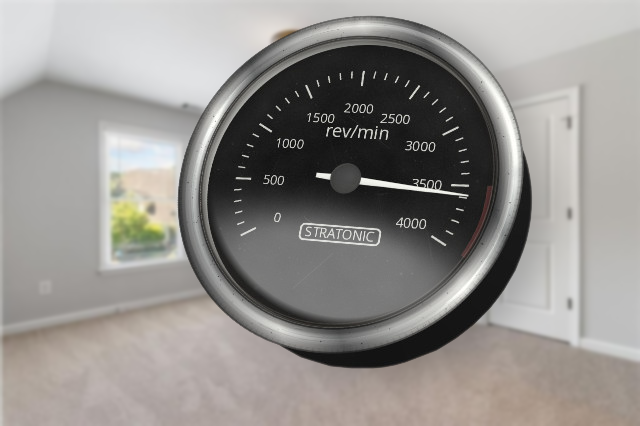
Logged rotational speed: 3600 rpm
